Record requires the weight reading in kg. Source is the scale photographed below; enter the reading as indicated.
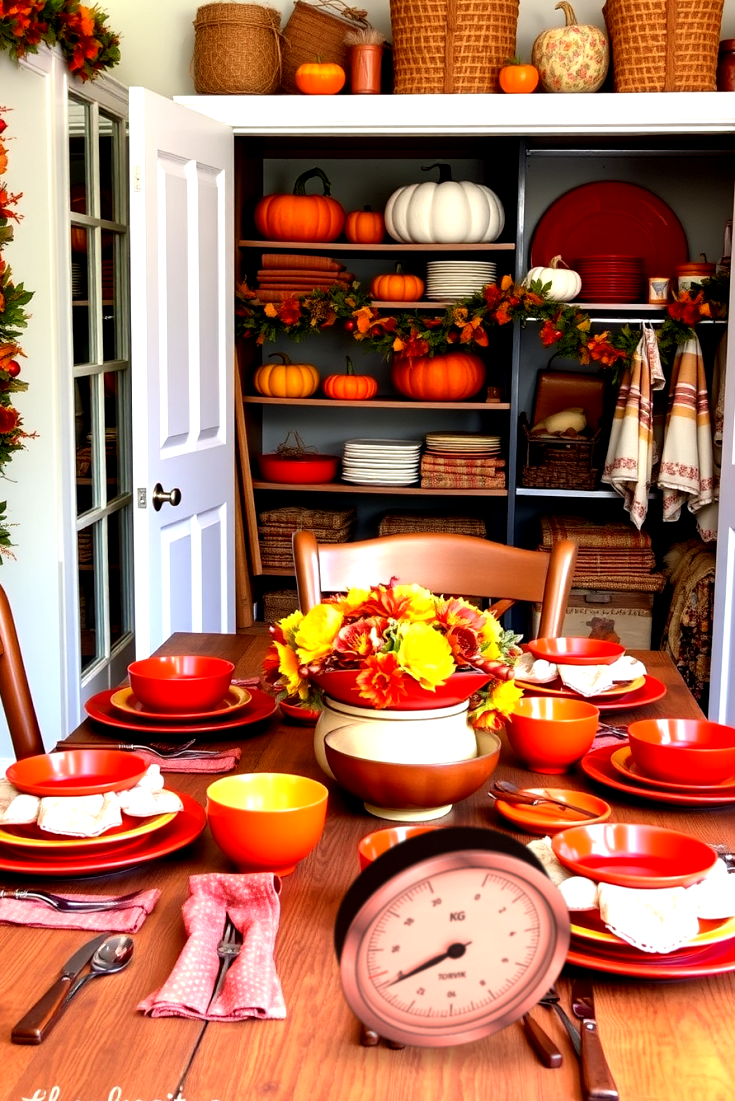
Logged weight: 14 kg
